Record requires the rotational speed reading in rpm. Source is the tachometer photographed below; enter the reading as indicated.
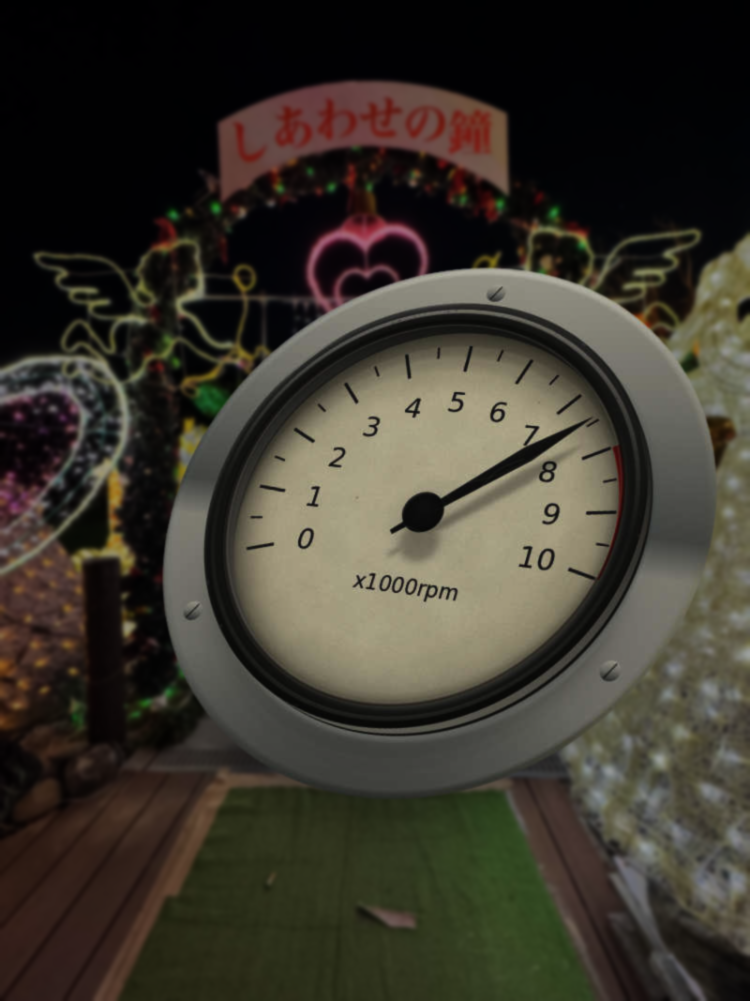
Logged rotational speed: 7500 rpm
